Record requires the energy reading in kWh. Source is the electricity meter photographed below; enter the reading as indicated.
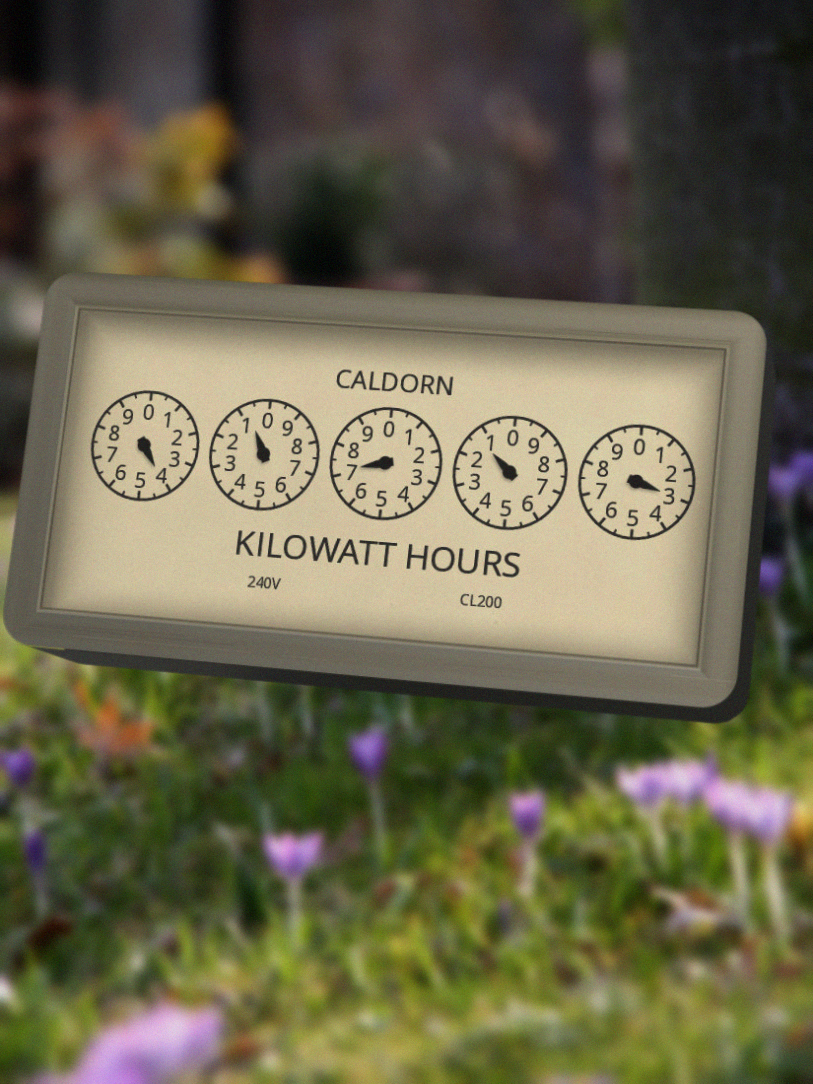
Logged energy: 40713 kWh
